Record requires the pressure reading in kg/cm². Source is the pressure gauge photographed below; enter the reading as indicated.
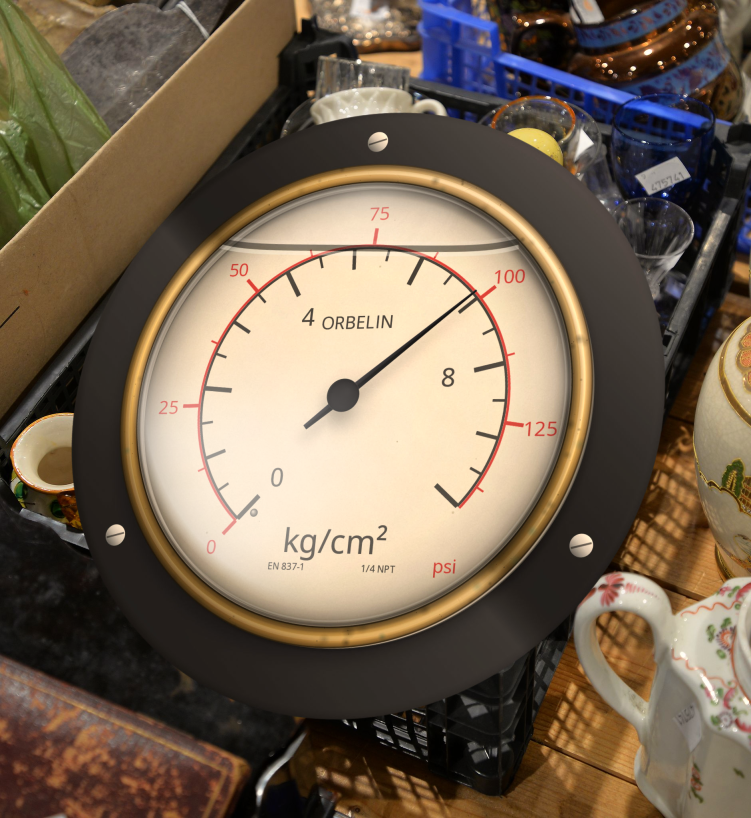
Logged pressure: 7 kg/cm²
